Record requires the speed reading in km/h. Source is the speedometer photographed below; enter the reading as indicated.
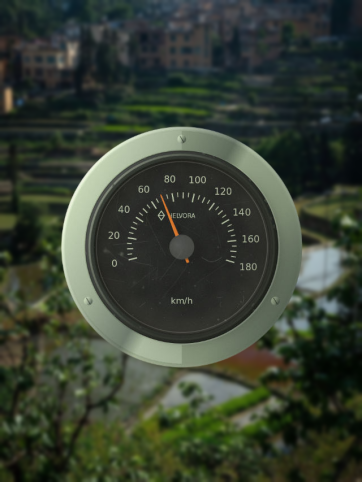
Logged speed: 70 km/h
